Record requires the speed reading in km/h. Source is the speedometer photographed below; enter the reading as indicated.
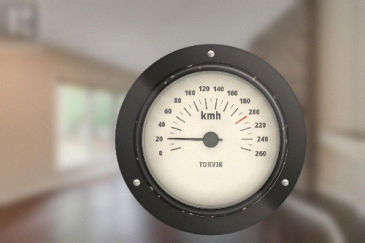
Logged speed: 20 km/h
